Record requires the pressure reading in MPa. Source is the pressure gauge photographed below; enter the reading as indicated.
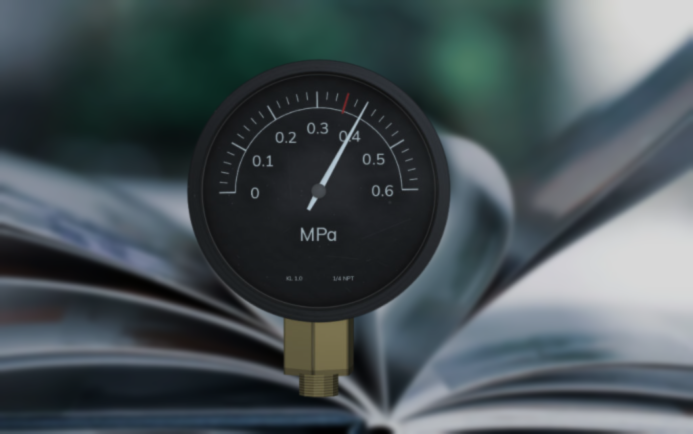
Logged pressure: 0.4 MPa
